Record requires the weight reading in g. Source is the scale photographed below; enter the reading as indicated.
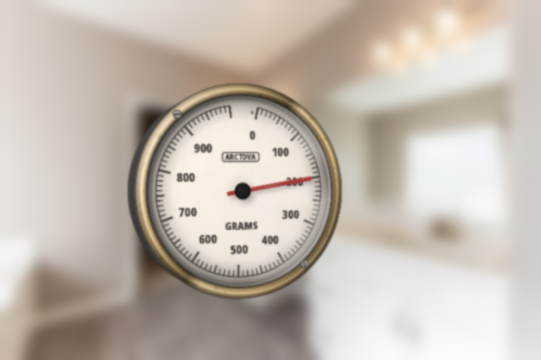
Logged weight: 200 g
